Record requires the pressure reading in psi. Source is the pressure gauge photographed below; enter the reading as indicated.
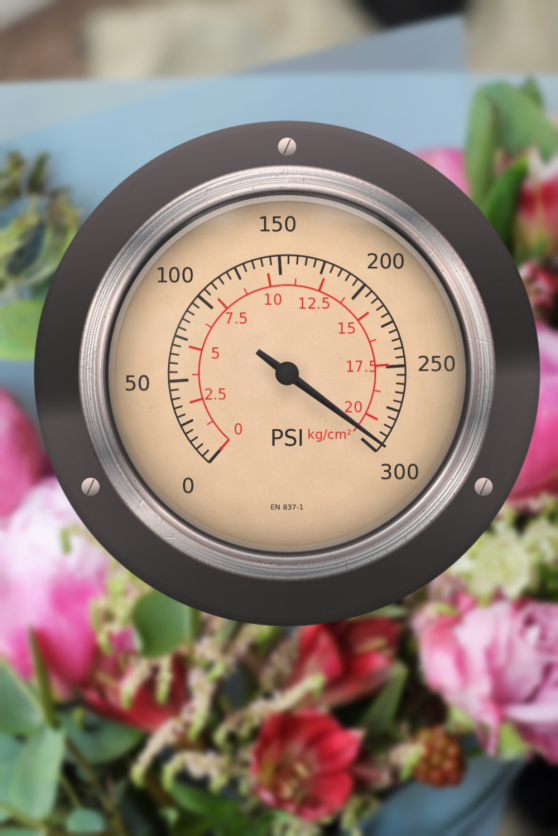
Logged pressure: 295 psi
